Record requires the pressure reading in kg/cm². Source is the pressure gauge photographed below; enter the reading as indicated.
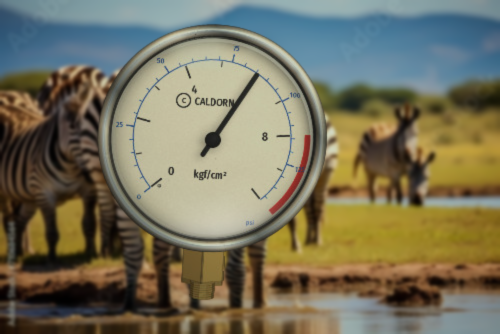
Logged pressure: 6 kg/cm²
